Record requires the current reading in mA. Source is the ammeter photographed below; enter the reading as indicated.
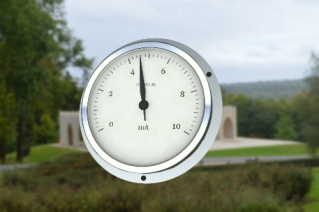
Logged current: 4.6 mA
